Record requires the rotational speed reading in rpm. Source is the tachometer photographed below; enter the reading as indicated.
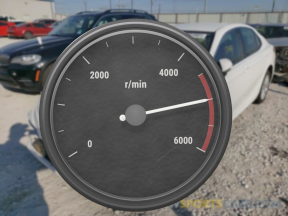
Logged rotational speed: 5000 rpm
